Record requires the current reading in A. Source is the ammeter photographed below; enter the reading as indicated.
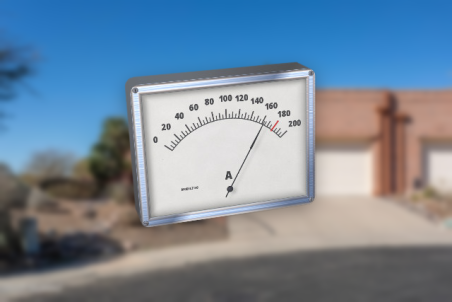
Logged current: 160 A
